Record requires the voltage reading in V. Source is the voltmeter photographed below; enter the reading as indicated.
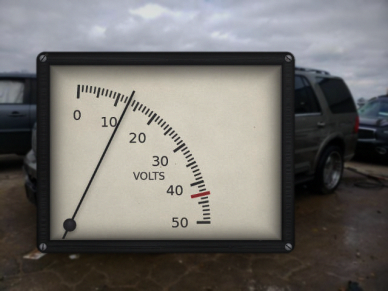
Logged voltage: 13 V
